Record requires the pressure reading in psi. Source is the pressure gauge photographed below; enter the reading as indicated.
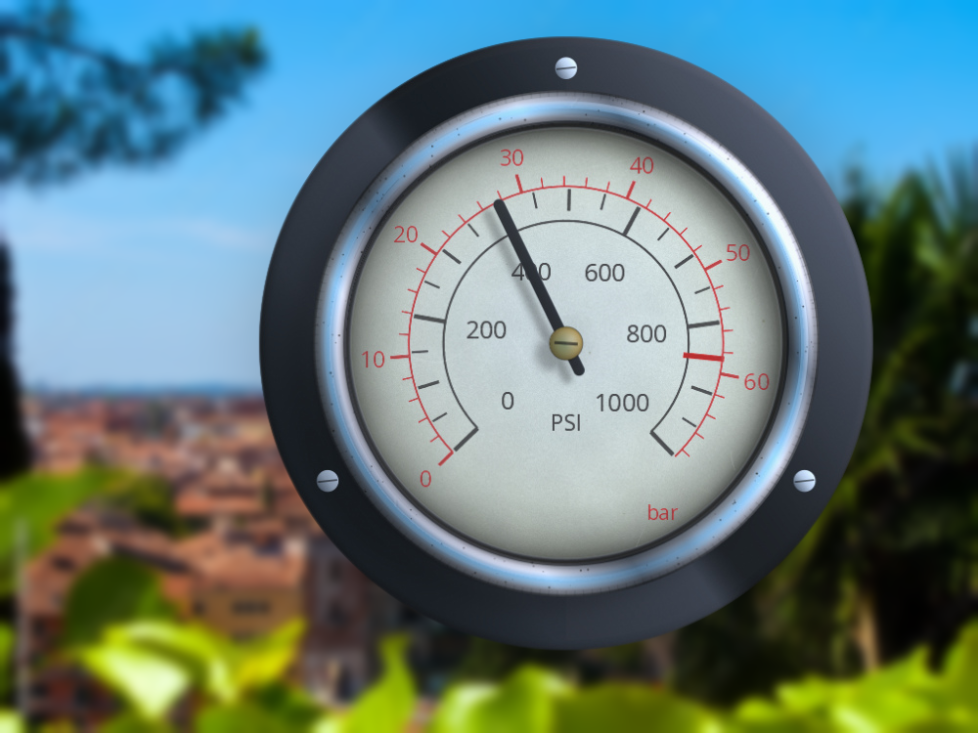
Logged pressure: 400 psi
